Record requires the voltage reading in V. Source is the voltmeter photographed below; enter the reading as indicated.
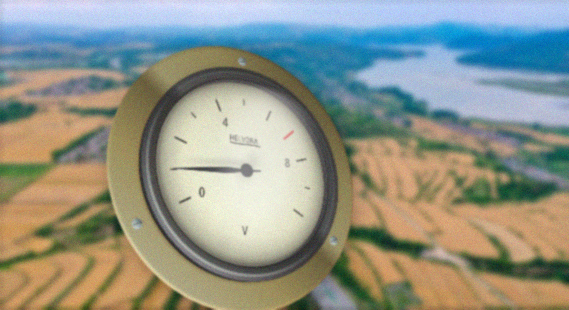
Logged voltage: 1 V
